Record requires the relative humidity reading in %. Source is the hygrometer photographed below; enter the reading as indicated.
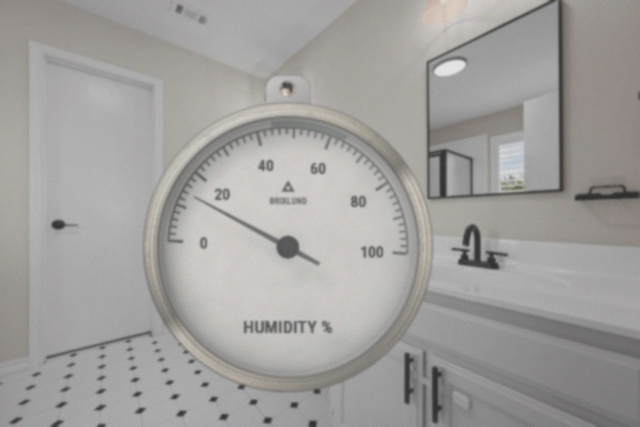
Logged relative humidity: 14 %
